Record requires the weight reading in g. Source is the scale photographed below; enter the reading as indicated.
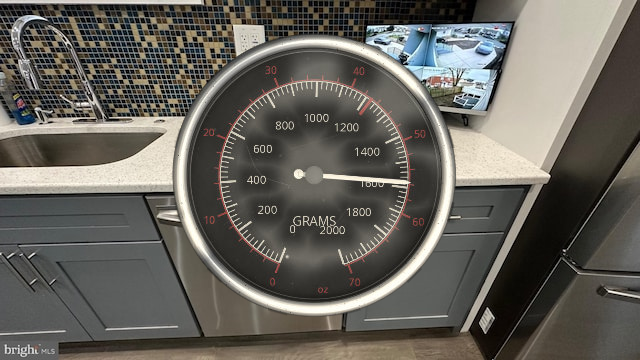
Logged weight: 1580 g
